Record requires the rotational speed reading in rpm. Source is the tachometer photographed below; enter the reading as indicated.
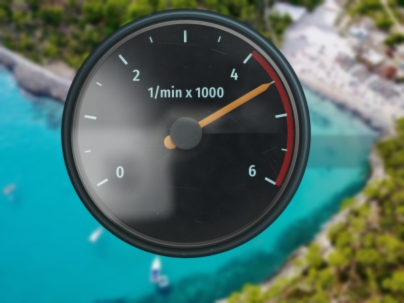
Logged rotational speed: 4500 rpm
